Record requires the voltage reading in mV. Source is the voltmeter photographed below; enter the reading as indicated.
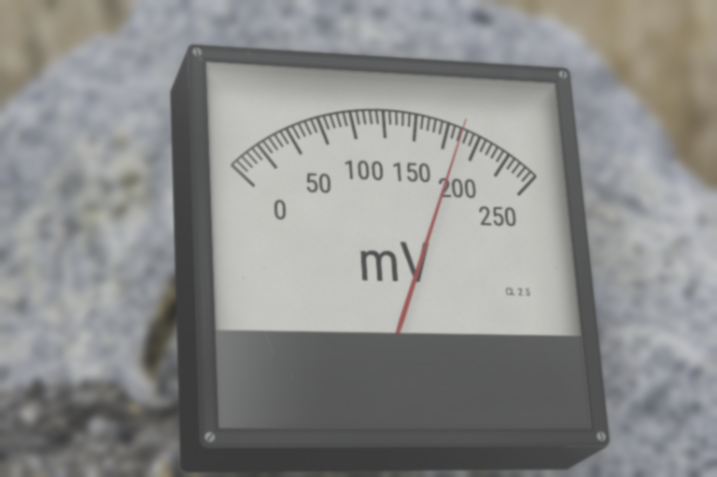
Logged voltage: 185 mV
